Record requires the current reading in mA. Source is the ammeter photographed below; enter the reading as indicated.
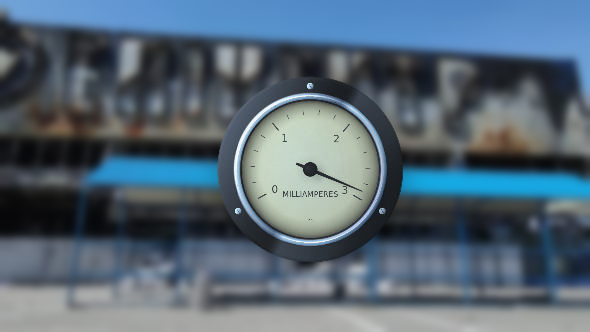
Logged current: 2.9 mA
